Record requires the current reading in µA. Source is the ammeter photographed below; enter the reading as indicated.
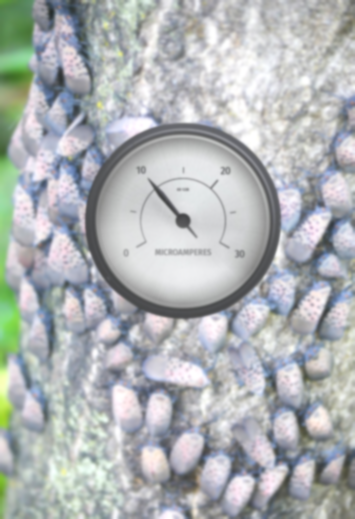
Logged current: 10 µA
